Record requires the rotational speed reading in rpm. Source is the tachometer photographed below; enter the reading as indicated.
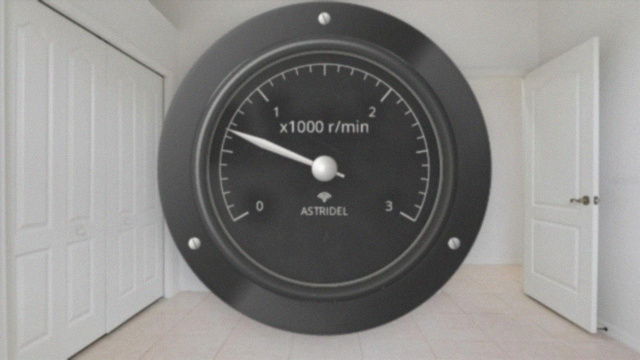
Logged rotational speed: 650 rpm
